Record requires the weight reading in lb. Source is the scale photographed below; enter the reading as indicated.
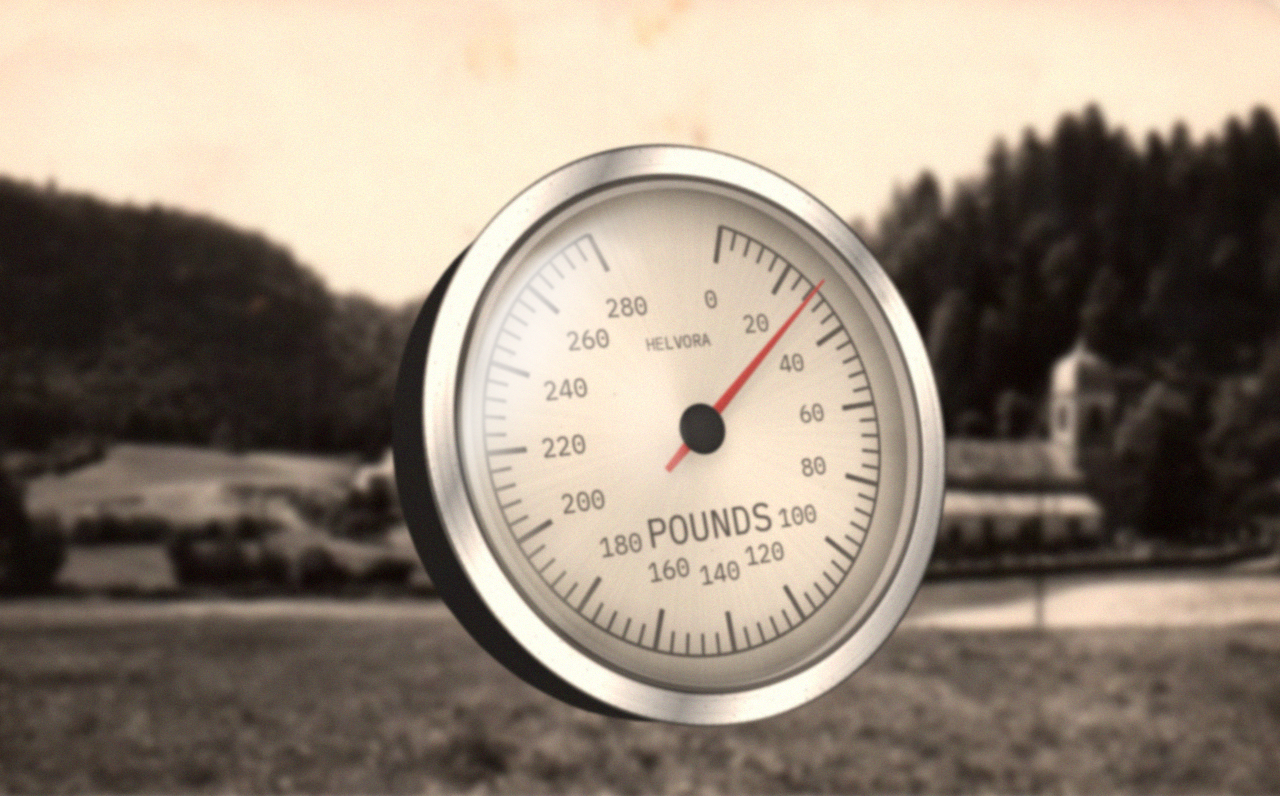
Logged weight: 28 lb
